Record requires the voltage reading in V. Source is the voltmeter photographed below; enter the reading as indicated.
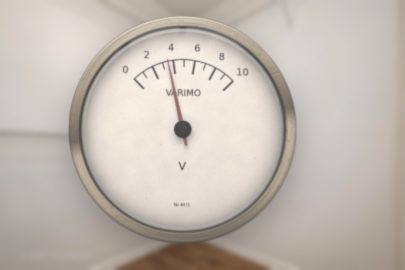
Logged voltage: 3.5 V
